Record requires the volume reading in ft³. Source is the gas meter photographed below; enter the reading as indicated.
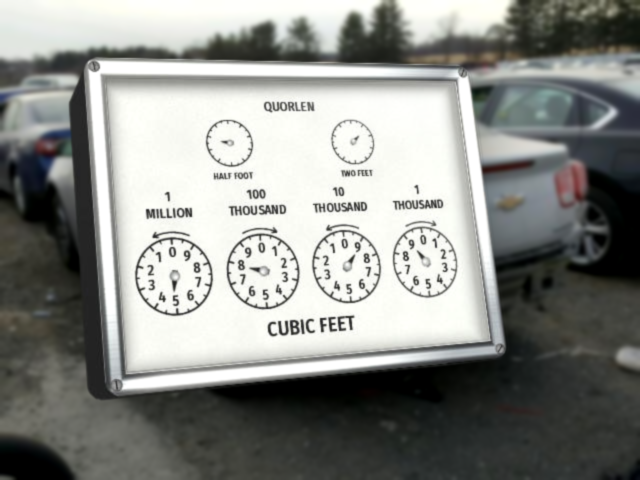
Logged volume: 478900 ft³
